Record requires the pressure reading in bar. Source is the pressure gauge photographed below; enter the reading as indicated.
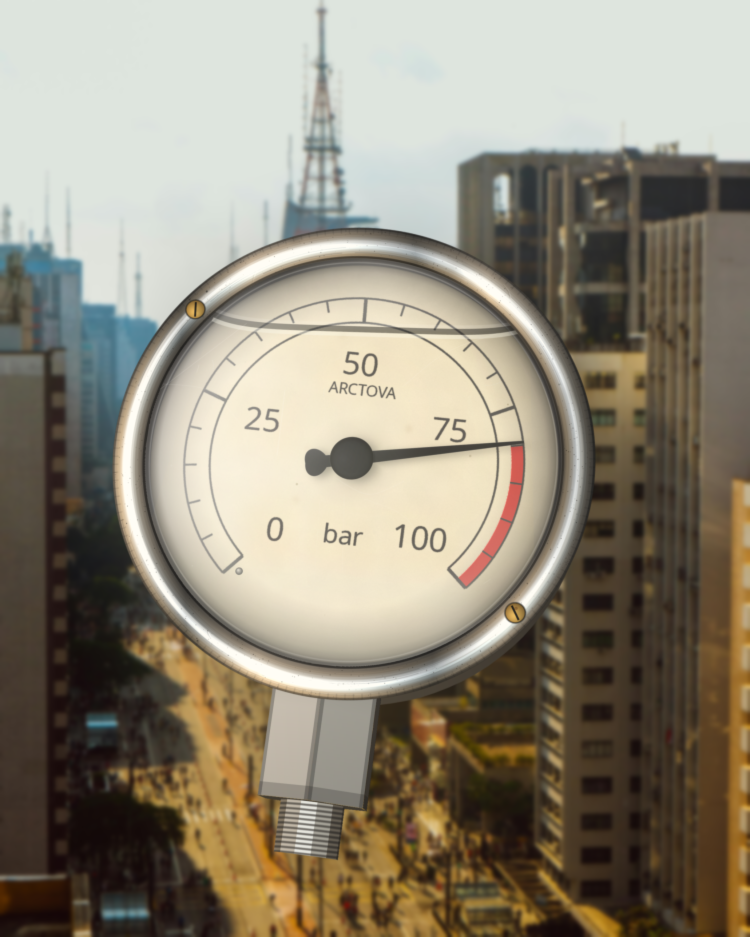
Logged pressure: 80 bar
